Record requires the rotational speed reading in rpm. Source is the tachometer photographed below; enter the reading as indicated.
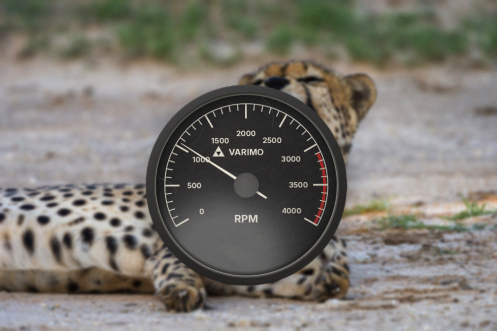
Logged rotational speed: 1050 rpm
